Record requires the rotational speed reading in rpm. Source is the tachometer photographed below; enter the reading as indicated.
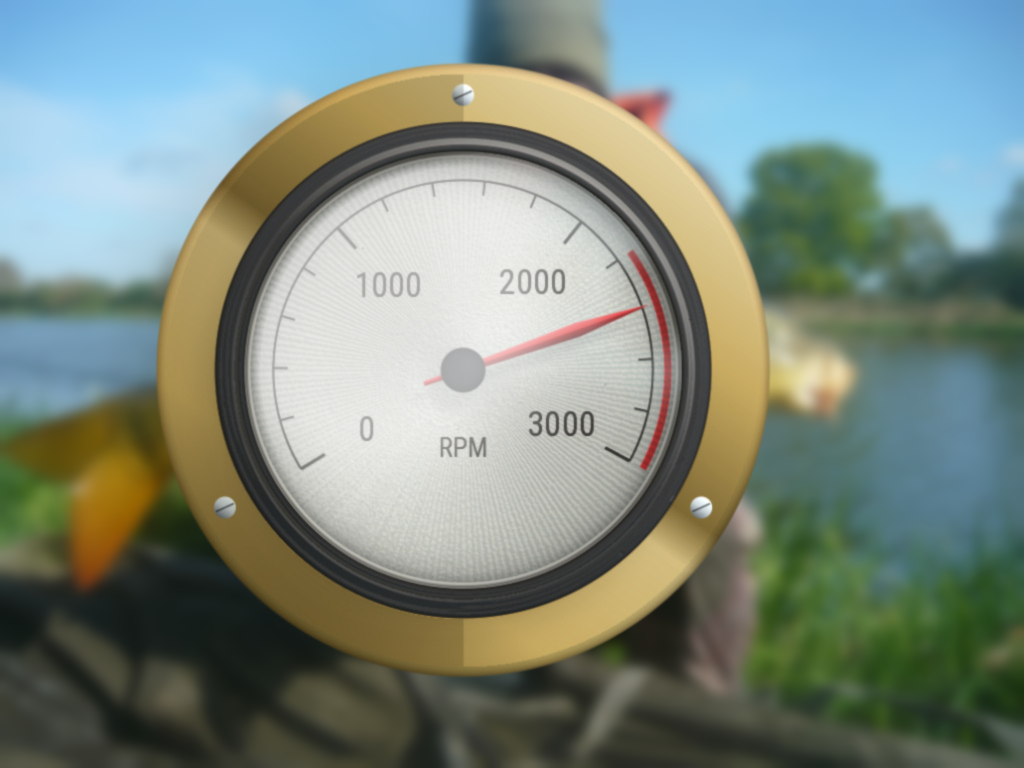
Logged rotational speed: 2400 rpm
